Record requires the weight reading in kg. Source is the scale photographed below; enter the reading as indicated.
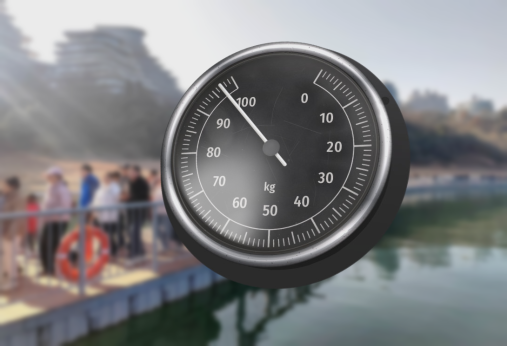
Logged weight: 97 kg
